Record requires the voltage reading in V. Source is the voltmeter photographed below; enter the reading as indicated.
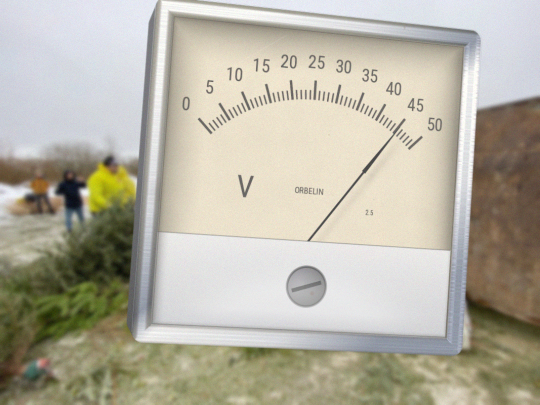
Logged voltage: 45 V
